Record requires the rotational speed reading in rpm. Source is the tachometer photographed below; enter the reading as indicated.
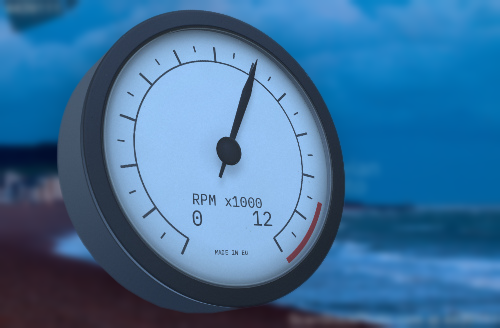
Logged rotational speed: 7000 rpm
